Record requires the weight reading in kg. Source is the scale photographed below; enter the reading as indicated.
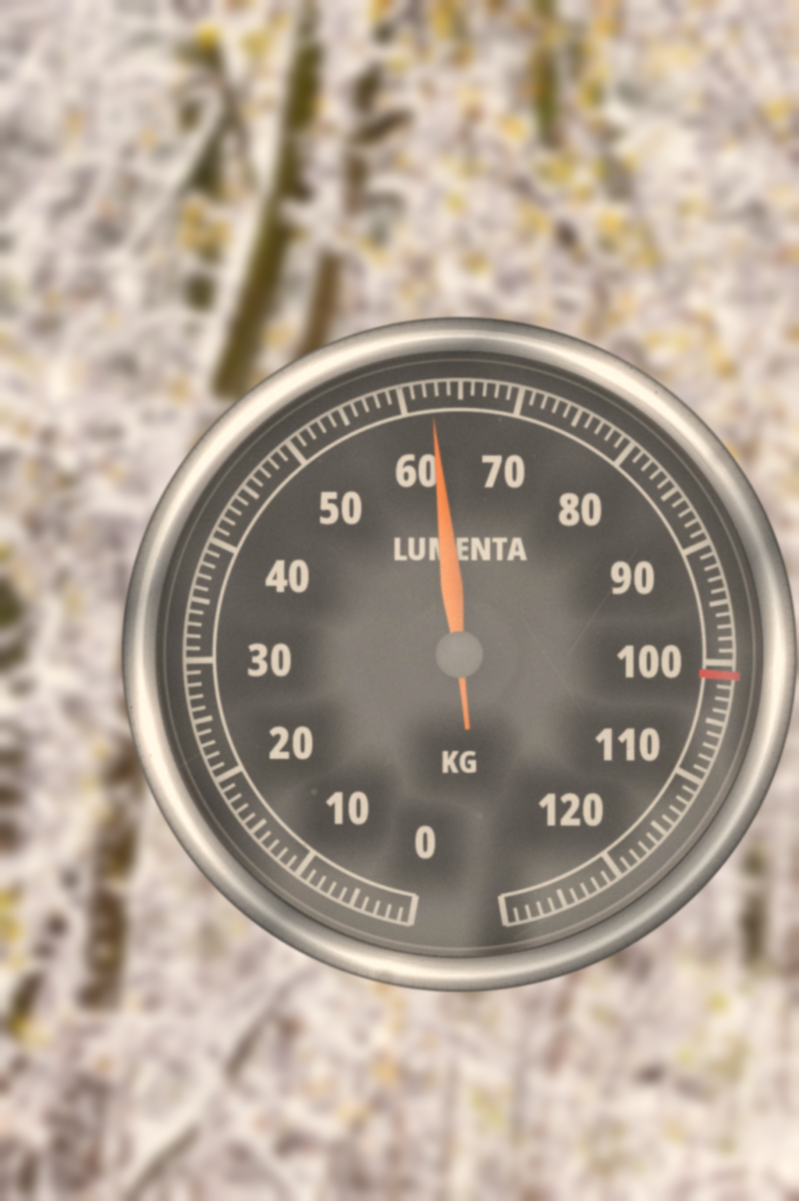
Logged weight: 62.5 kg
